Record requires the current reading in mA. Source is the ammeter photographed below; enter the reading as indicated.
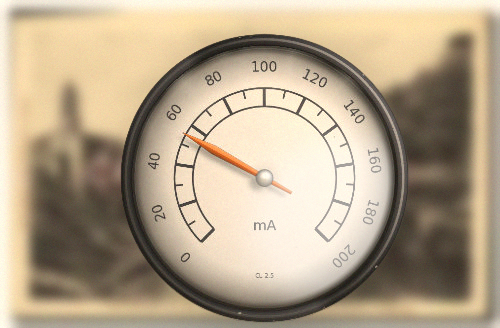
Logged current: 55 mA
